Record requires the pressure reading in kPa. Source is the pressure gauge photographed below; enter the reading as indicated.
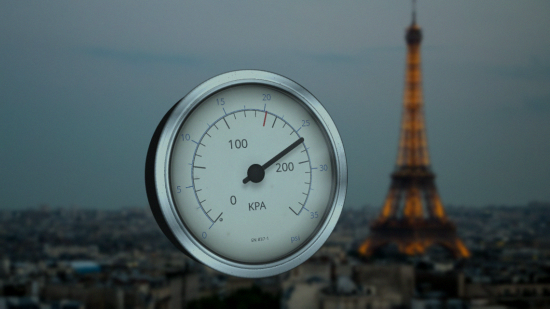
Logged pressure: 180 kPa
